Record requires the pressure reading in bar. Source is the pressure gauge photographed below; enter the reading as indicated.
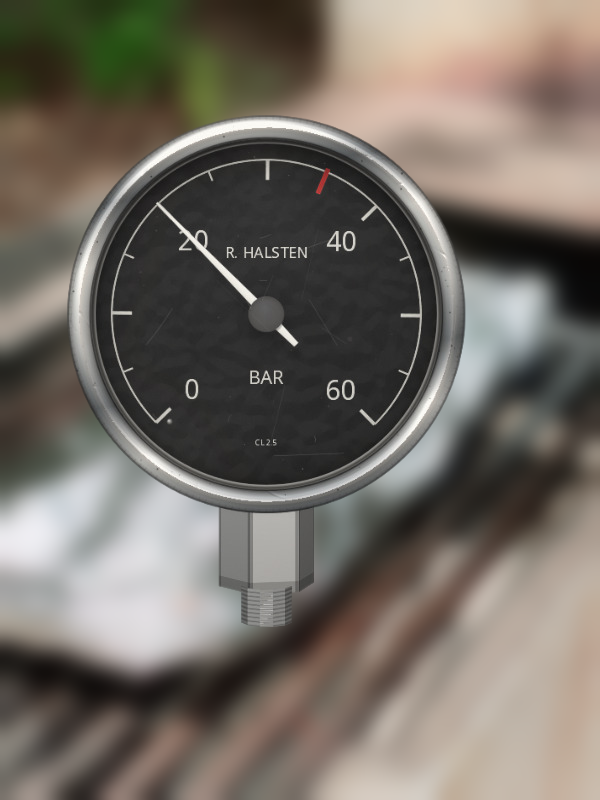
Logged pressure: 20 bar
